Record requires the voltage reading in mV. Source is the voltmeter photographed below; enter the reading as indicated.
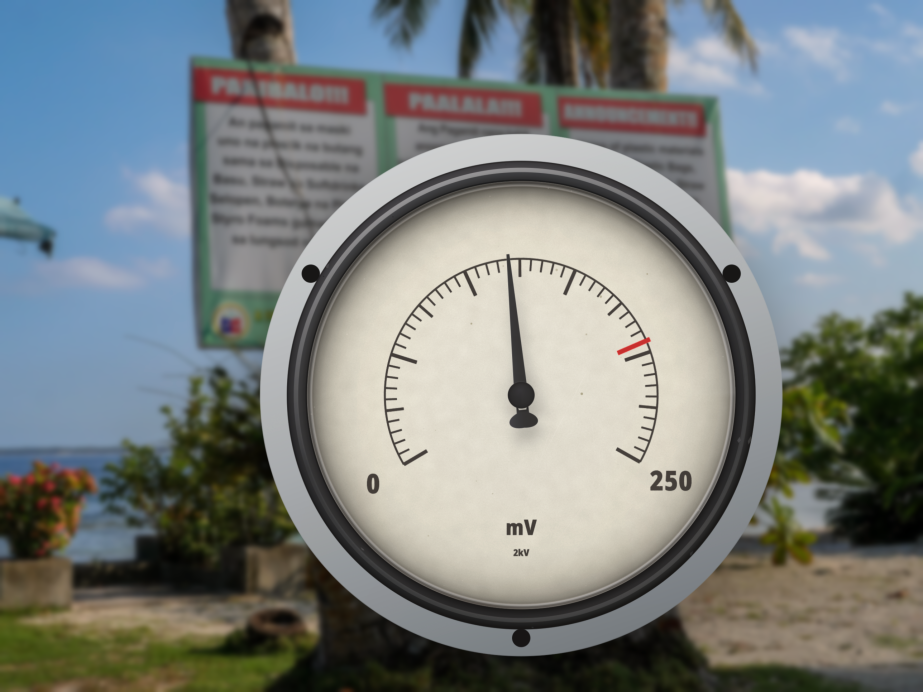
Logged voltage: 120 mV
